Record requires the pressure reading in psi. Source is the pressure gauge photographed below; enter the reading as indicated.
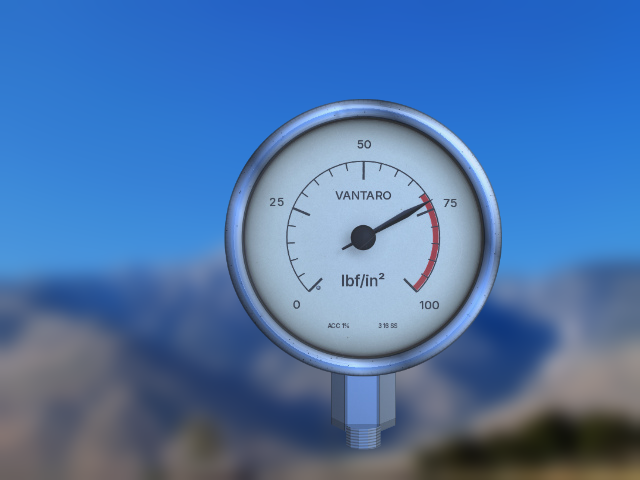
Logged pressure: 72.5 psi
